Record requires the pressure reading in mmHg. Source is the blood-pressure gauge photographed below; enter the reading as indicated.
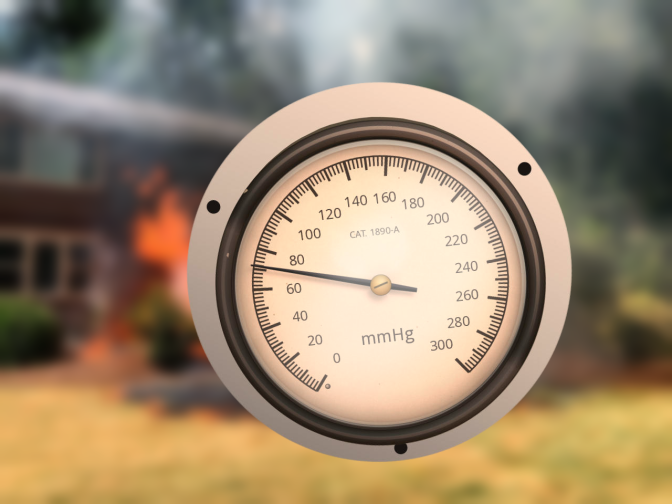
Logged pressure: 72 mmHg
